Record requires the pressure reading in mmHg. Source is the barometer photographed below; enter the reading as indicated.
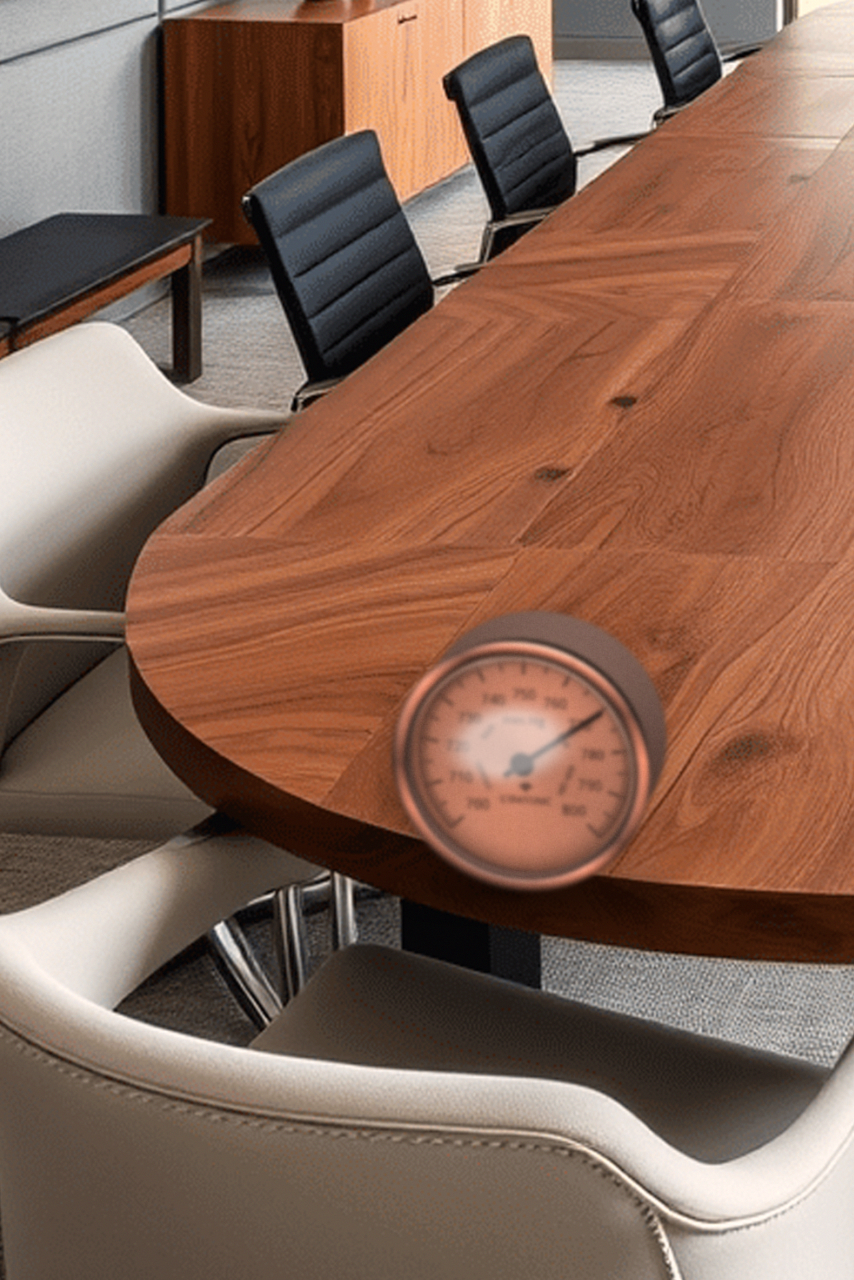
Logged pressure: 770 mmHg
